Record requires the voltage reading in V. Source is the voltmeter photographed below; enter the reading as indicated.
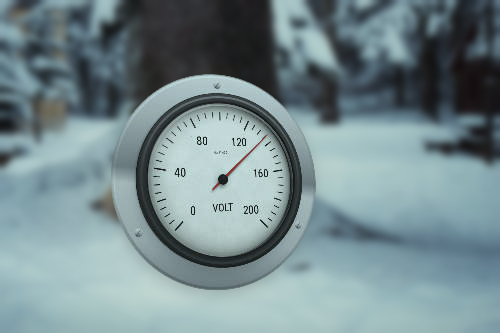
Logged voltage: 135 V
